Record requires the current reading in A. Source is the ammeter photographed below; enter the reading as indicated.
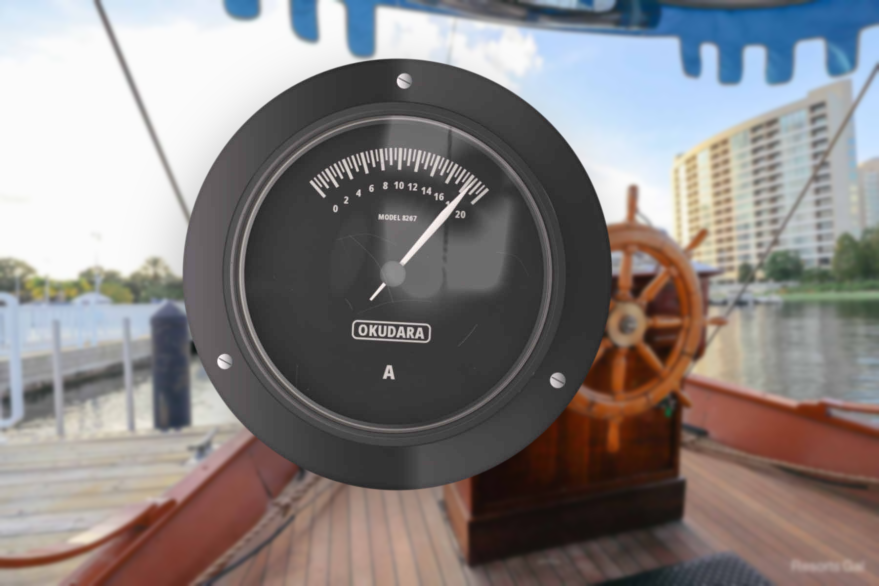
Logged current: 18.5 A
